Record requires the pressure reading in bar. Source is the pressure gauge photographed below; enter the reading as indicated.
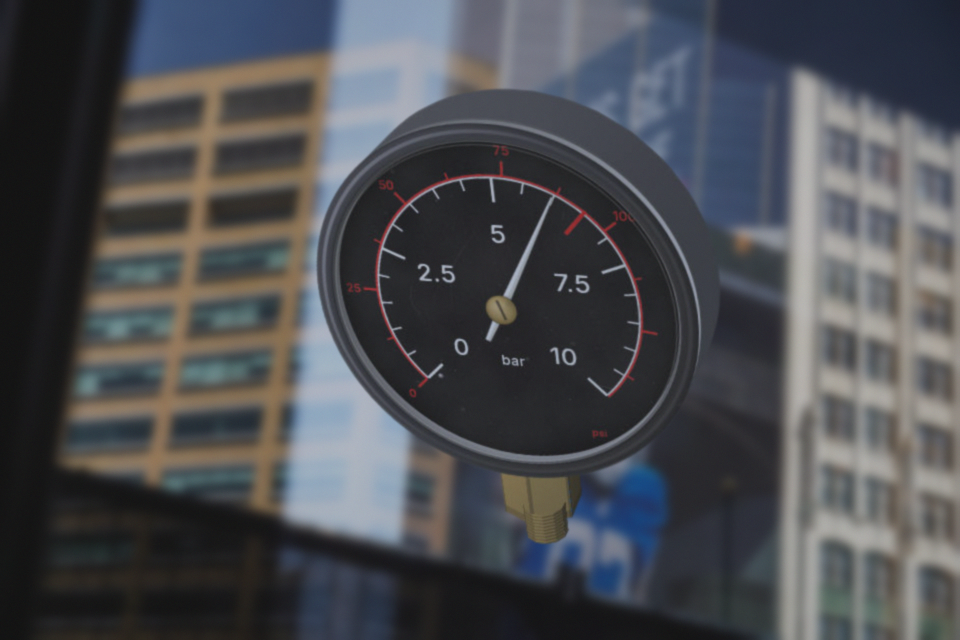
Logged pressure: 6 bar
